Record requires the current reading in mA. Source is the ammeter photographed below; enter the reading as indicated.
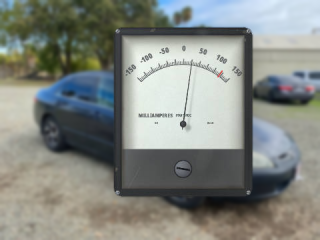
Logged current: 25 mA
